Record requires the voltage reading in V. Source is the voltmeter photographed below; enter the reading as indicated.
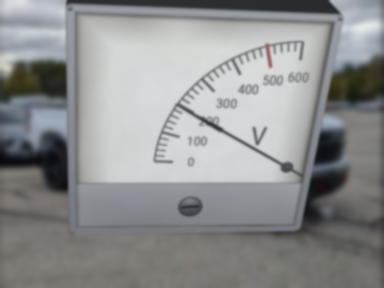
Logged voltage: 200 V
